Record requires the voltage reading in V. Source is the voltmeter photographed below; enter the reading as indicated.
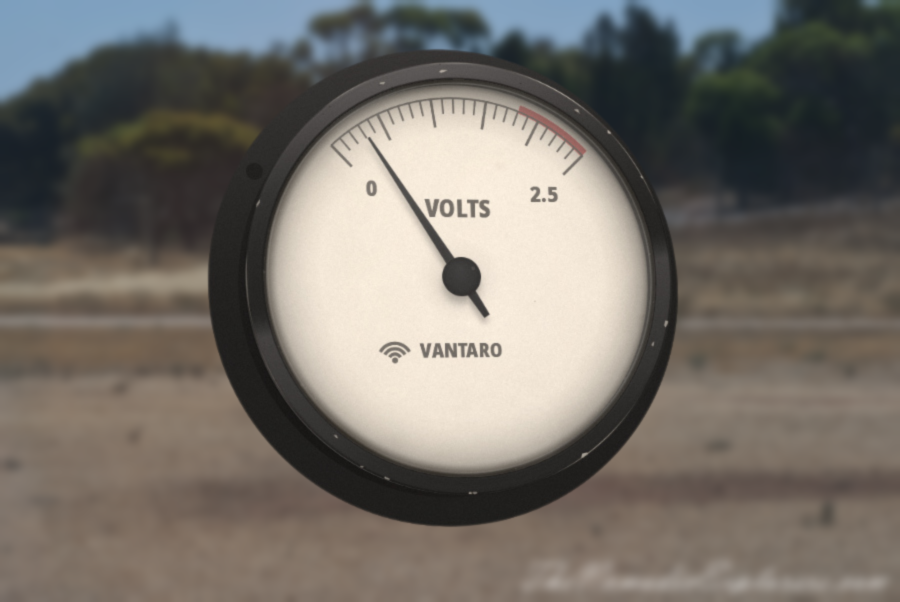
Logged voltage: 0.3 V
